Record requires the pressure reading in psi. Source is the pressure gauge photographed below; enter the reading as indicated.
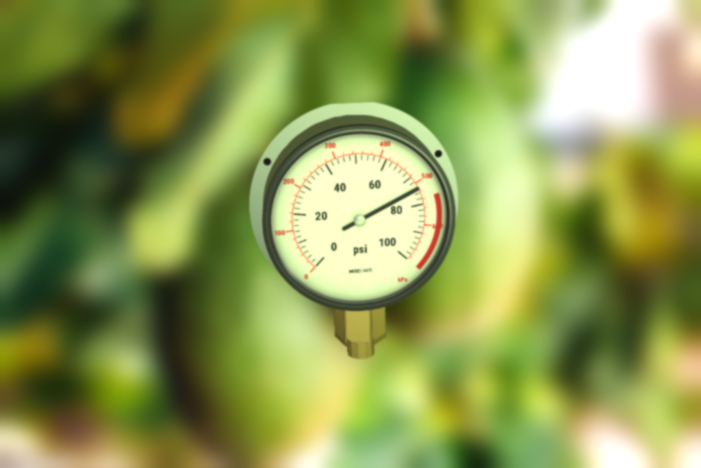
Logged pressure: 74 psi
